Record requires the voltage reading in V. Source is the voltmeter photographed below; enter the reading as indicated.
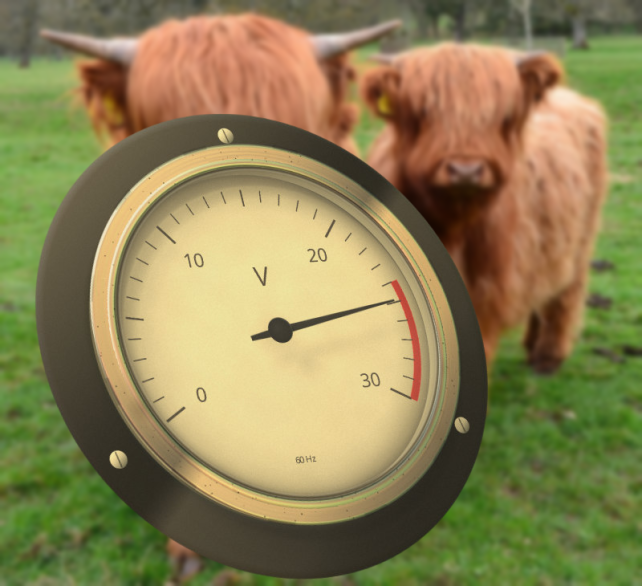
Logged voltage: 25 V
